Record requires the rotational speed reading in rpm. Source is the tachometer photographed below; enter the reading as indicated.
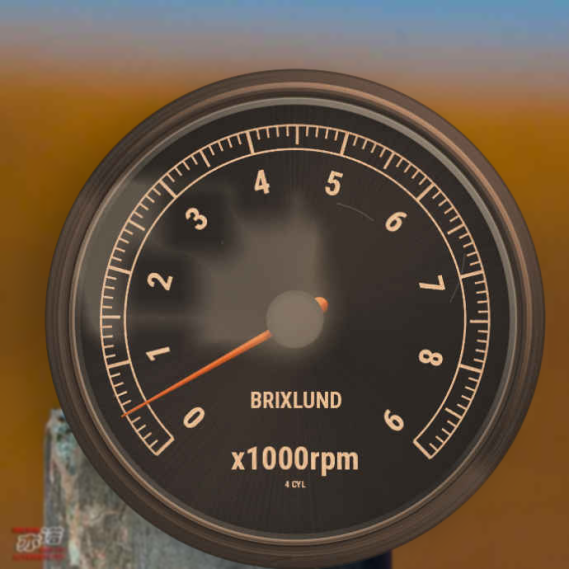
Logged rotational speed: 500 rpm
